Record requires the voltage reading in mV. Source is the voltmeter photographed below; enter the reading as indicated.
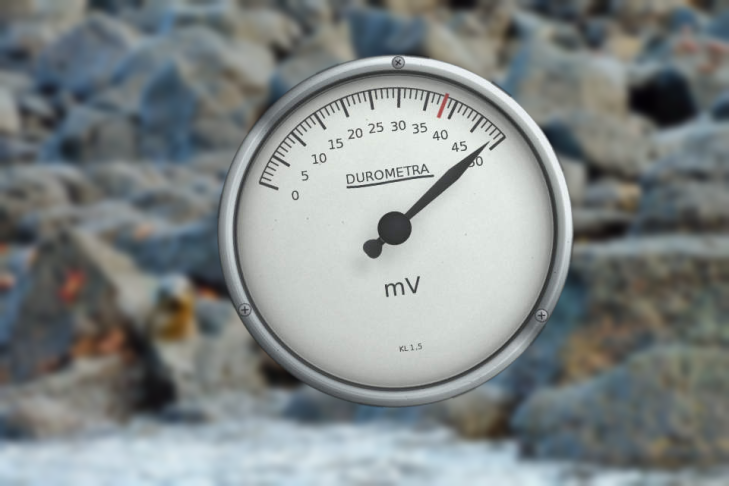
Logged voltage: 49 mV
